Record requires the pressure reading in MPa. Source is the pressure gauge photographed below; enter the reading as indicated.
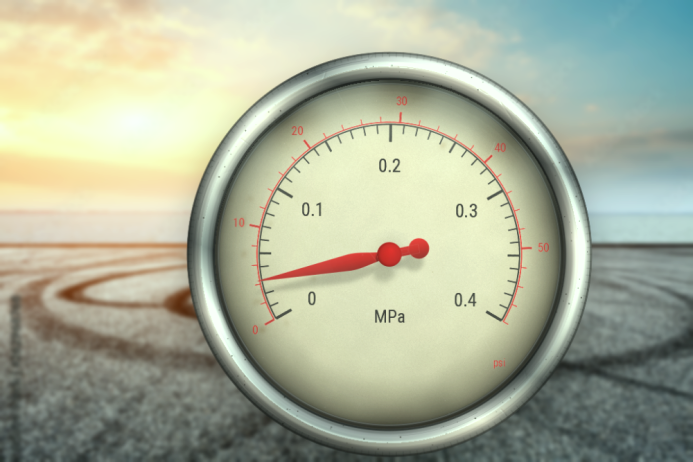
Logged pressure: 0.03 MPa
